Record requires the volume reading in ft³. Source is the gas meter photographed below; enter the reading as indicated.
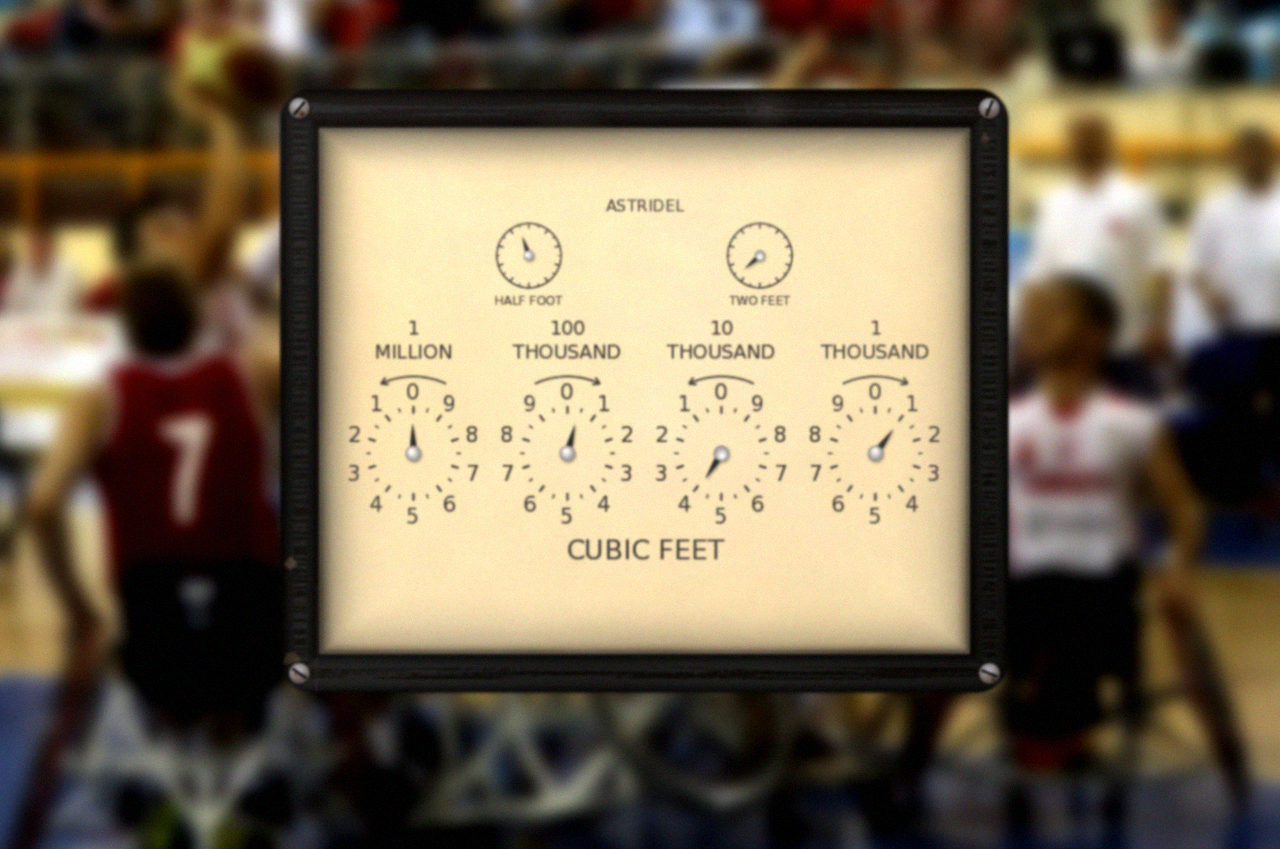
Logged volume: 4100 ft³
